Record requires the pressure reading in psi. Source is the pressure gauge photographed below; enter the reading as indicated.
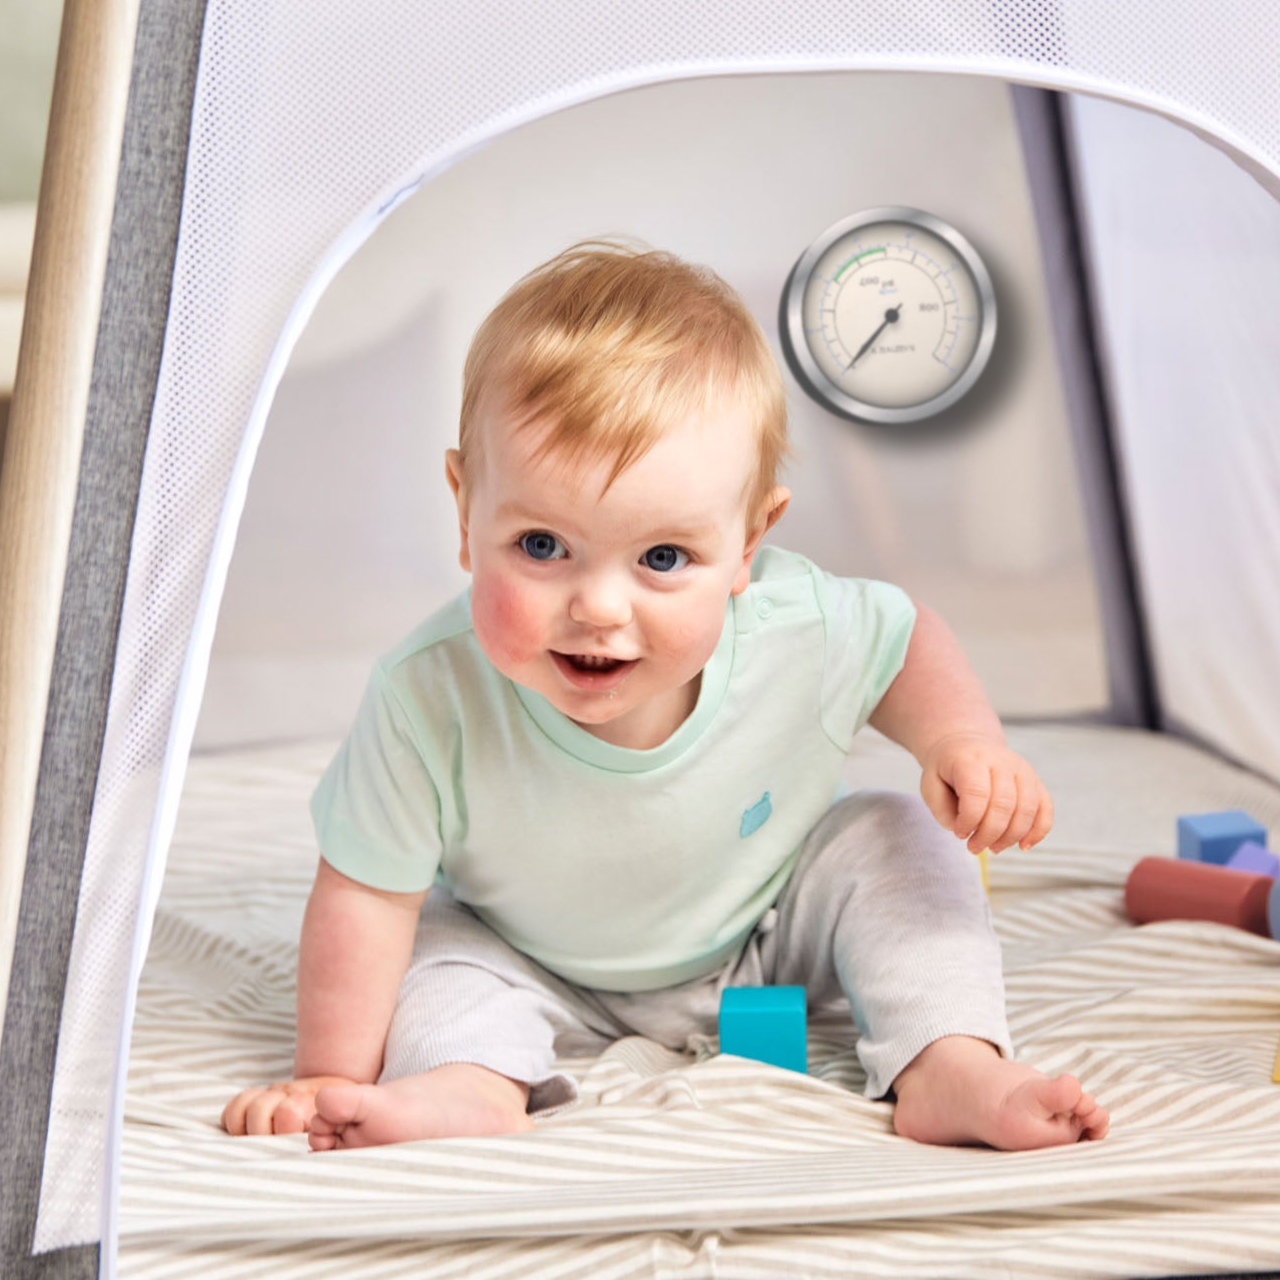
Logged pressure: 0 psi
